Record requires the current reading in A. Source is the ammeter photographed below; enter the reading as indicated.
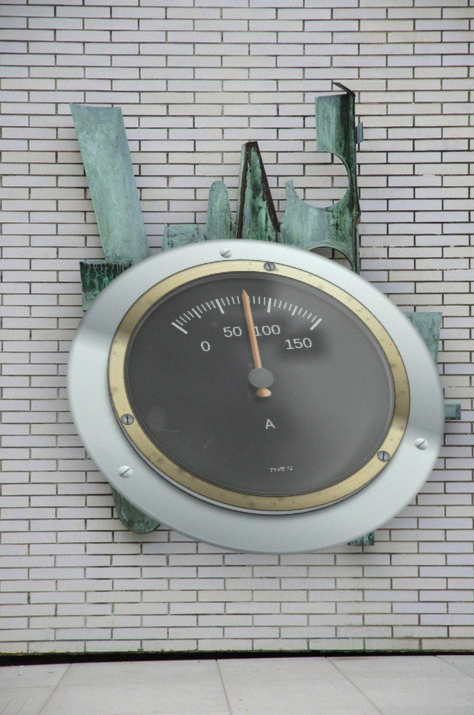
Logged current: 75 A
